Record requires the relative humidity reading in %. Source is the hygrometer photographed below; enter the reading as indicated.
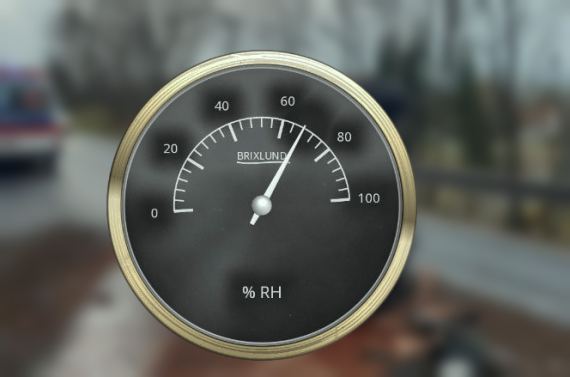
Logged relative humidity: 68 %
